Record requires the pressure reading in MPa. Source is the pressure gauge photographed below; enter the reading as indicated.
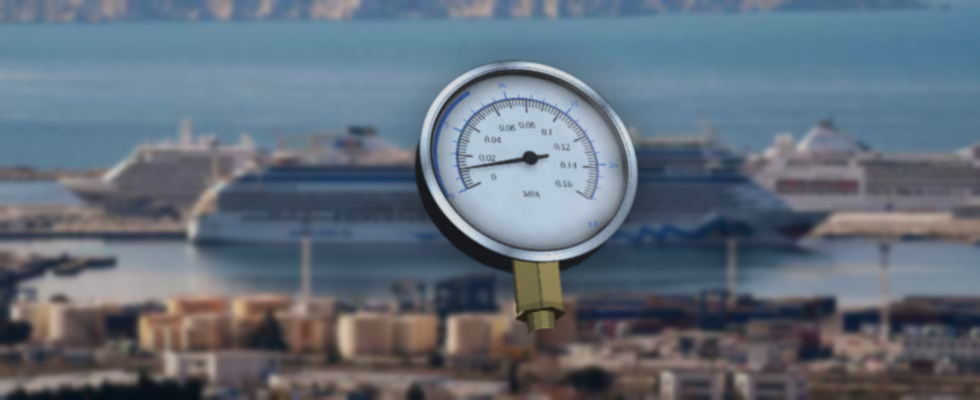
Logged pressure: 0.01 MPa
